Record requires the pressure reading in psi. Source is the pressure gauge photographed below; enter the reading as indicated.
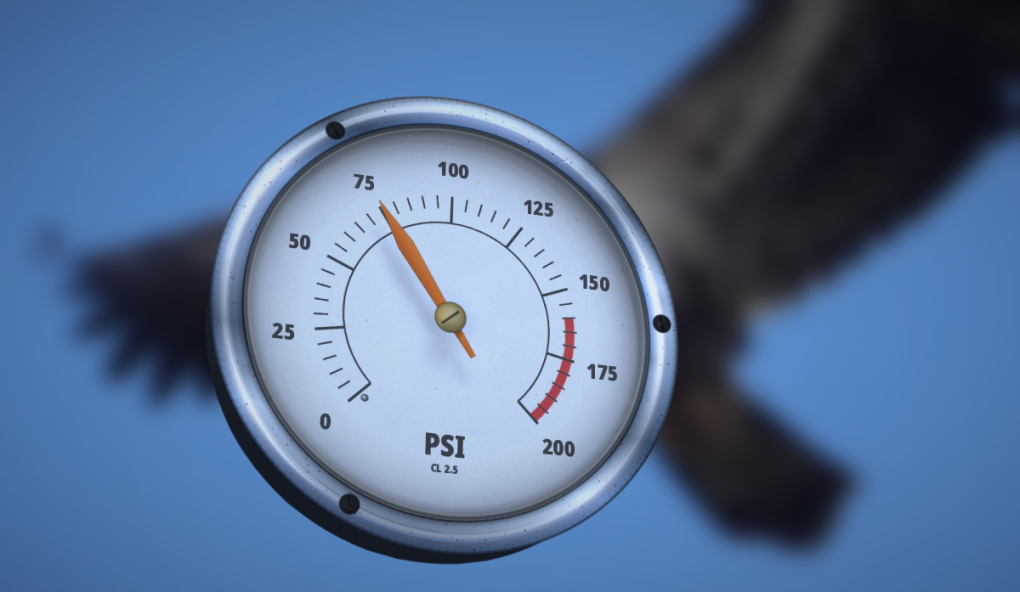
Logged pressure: 75 psi
